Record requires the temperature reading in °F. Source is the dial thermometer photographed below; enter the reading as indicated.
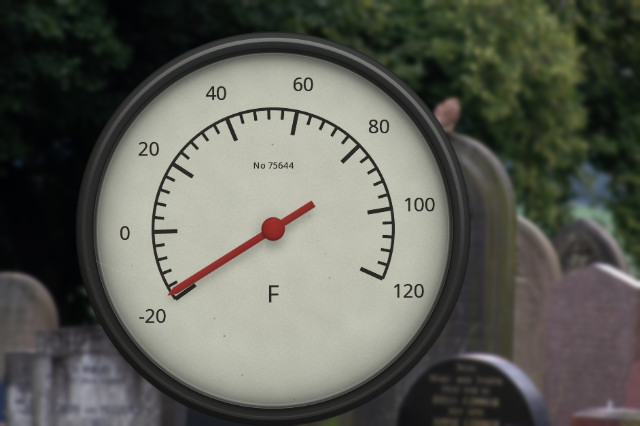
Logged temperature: -18 °F
